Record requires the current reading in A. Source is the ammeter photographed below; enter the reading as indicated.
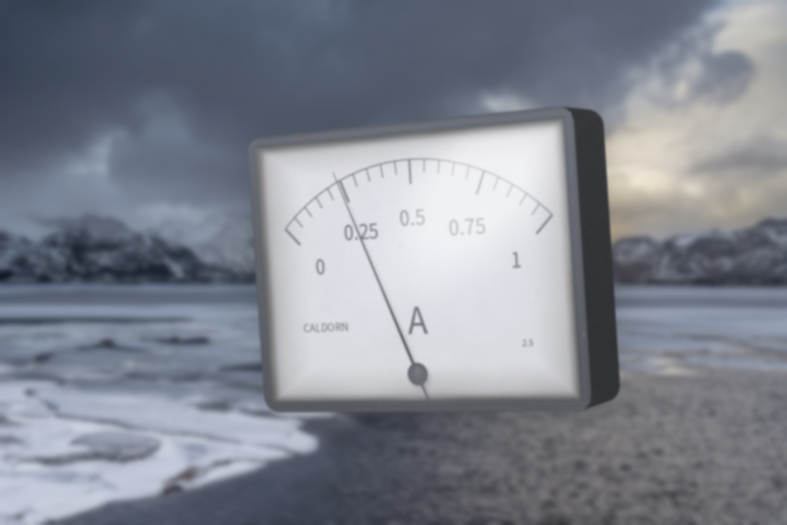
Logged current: 0.25 A
